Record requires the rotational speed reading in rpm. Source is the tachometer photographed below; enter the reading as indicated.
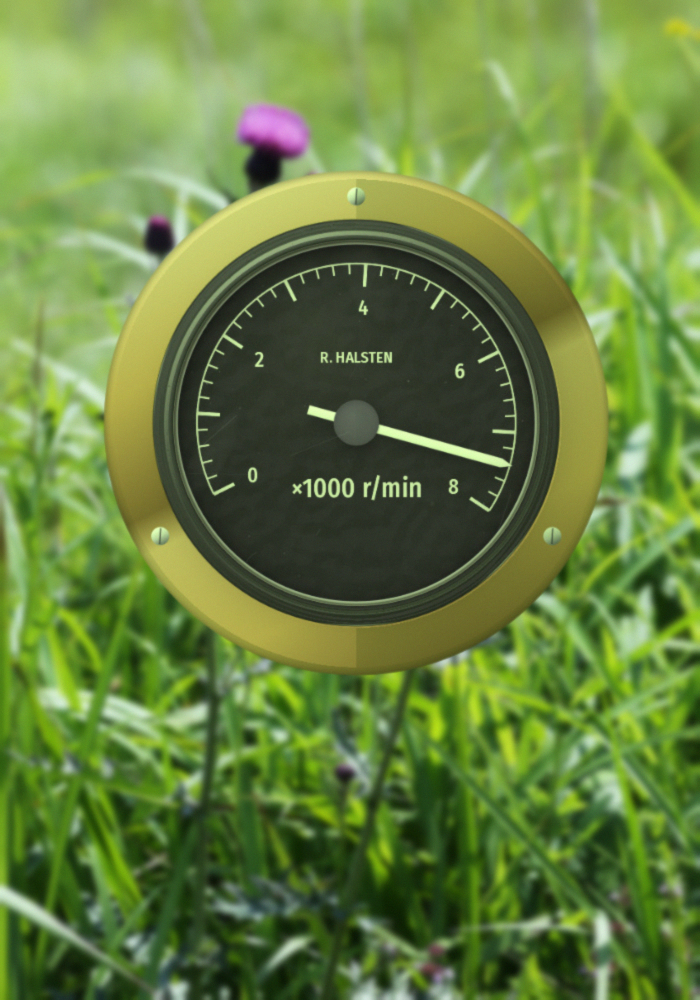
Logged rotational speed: 7400 rpm
